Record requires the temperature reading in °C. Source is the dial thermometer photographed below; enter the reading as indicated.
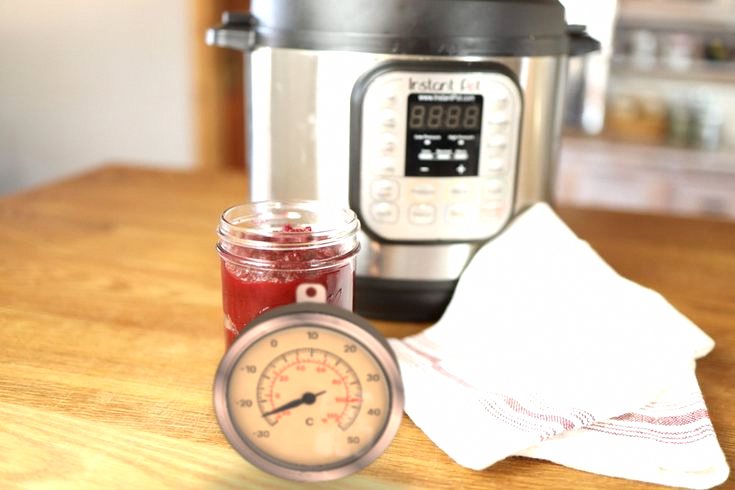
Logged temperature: -25 °C
